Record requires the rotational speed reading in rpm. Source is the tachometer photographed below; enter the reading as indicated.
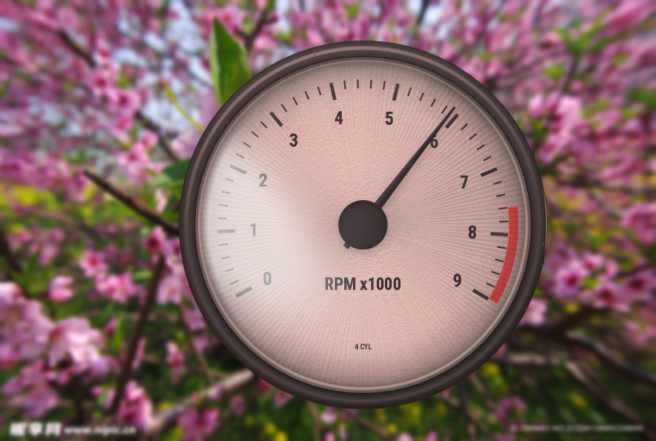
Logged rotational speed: 5900 rpm
